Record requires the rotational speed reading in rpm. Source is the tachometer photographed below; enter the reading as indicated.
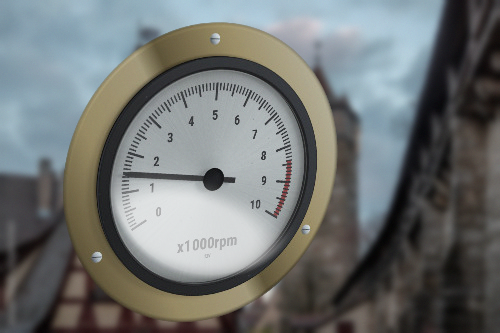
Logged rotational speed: 1500 rpm
